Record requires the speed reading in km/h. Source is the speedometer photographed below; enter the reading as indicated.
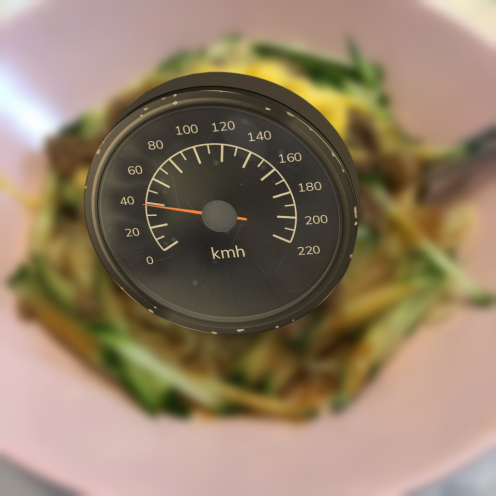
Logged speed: 40 km/h
